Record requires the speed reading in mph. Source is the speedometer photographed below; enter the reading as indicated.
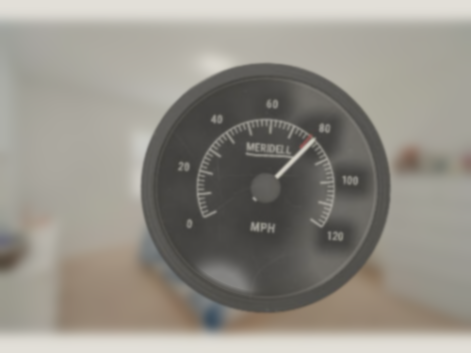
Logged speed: 80 mph
